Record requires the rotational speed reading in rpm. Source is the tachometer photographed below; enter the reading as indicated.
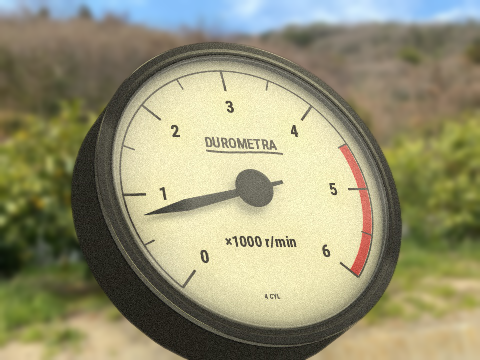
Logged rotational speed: 750 rpm
